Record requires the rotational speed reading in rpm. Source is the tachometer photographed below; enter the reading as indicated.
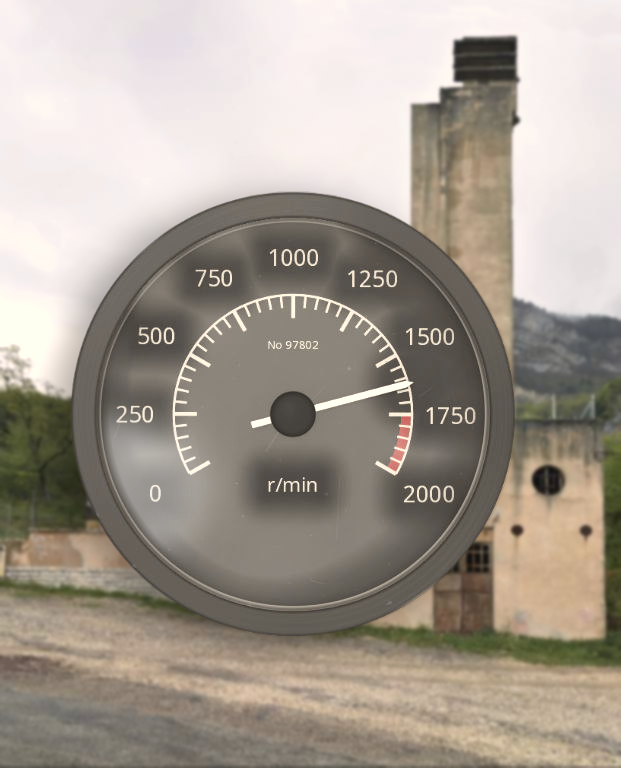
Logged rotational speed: 1625 rpm
